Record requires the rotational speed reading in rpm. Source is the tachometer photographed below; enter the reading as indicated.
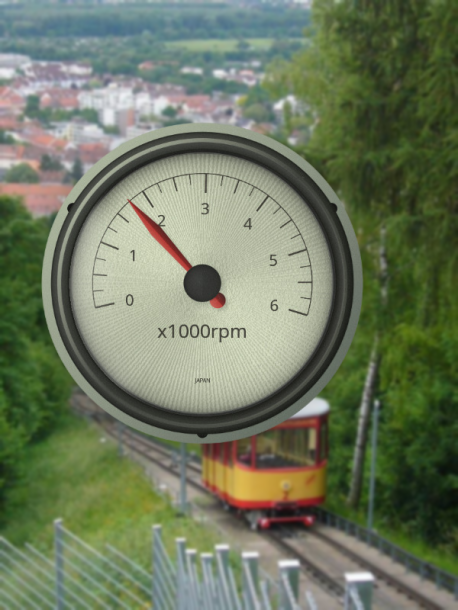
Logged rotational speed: 1750 rpm
